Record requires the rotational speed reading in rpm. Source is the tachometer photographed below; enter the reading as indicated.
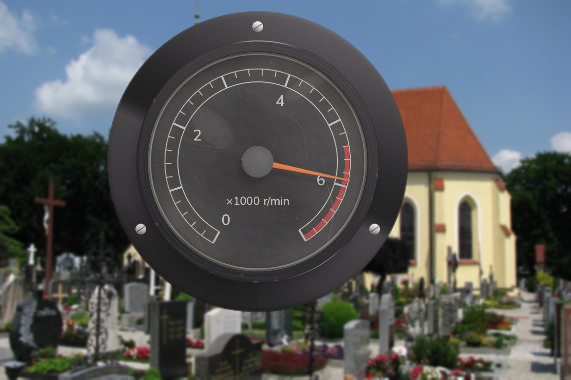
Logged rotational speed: 5900 rpm
